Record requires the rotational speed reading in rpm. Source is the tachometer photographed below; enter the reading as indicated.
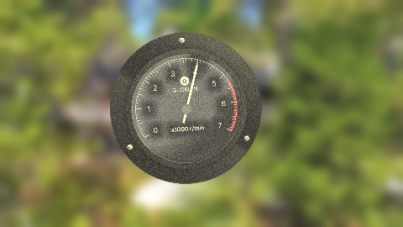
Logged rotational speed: 4000 rpm
